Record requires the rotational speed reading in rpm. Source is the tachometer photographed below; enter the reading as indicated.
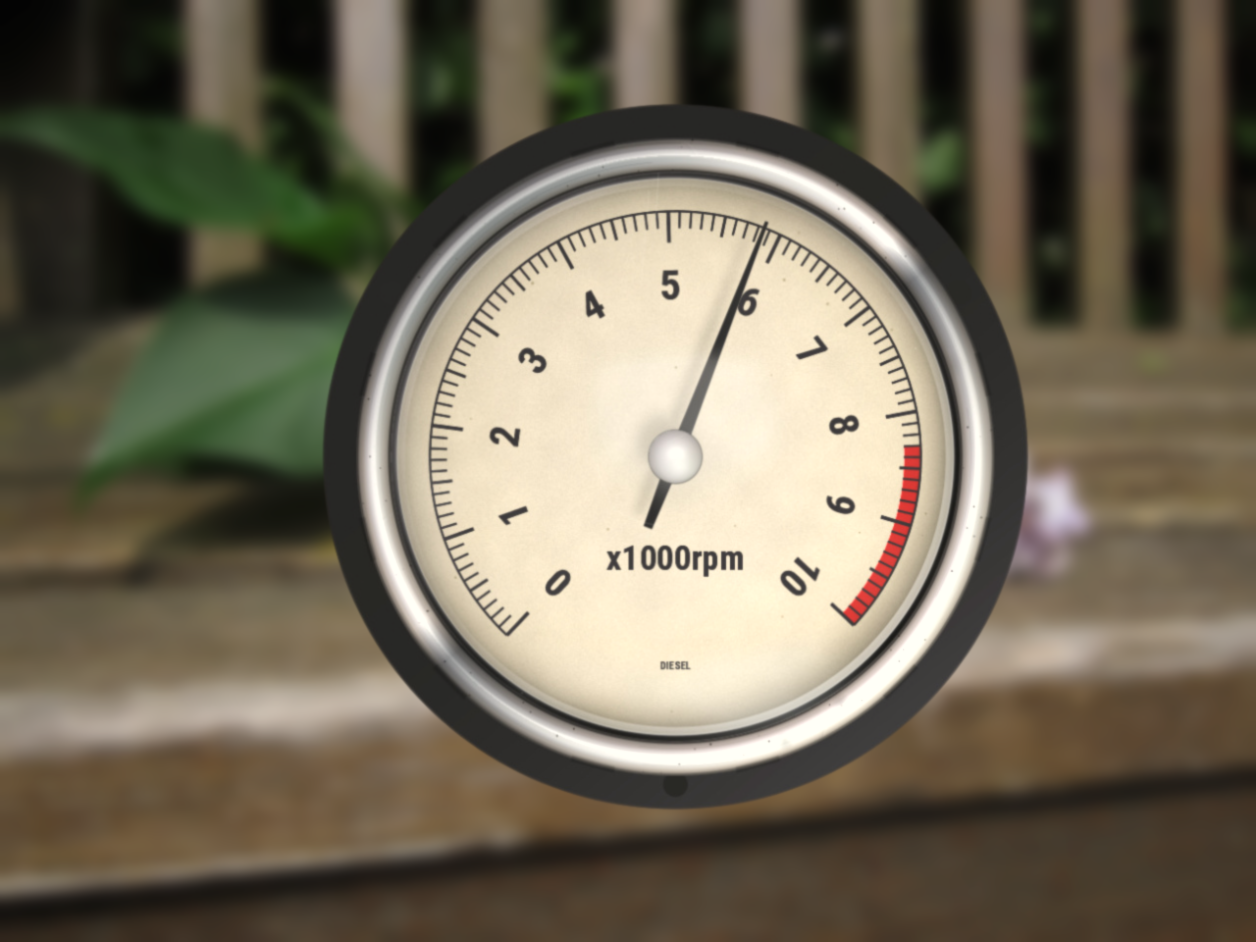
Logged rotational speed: 5850 rpm
